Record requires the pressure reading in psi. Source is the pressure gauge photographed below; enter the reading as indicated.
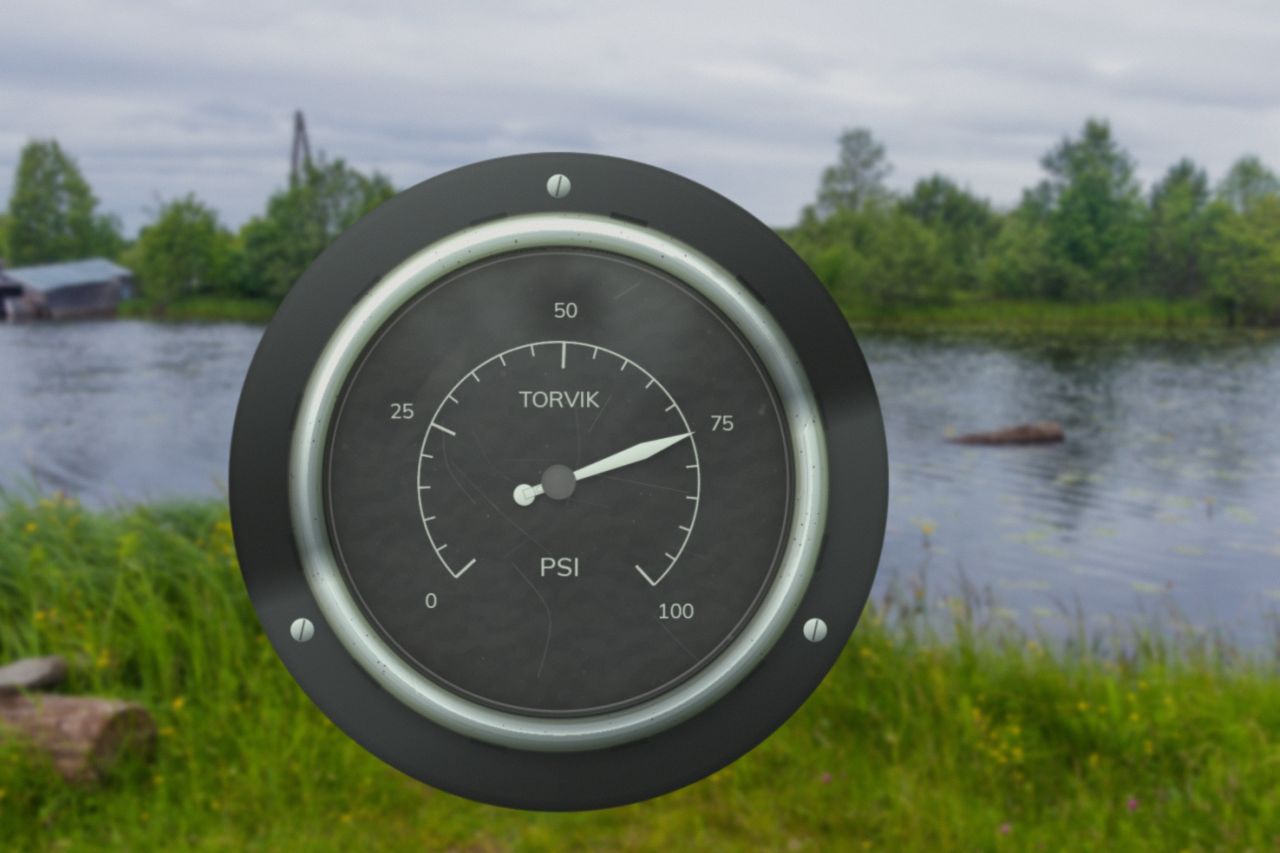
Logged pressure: 75 psi
